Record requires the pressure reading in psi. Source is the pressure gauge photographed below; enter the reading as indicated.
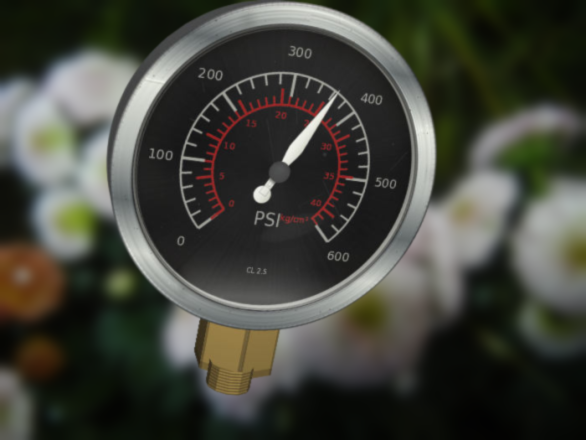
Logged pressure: 360 psi
